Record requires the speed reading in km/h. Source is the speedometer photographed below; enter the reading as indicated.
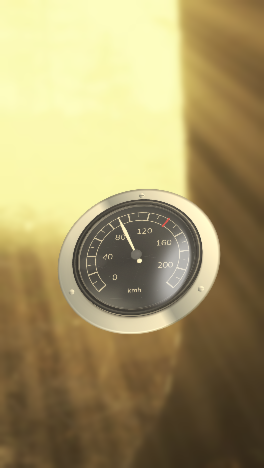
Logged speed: 90 km/h
